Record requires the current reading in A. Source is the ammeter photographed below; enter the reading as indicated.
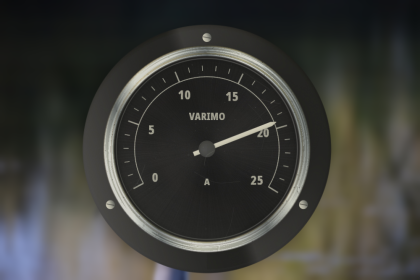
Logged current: 19.5 A
